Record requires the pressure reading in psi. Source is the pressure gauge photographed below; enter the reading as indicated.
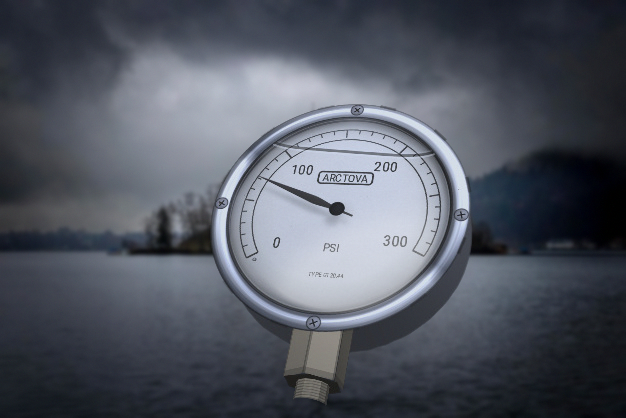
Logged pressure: 70 psi
